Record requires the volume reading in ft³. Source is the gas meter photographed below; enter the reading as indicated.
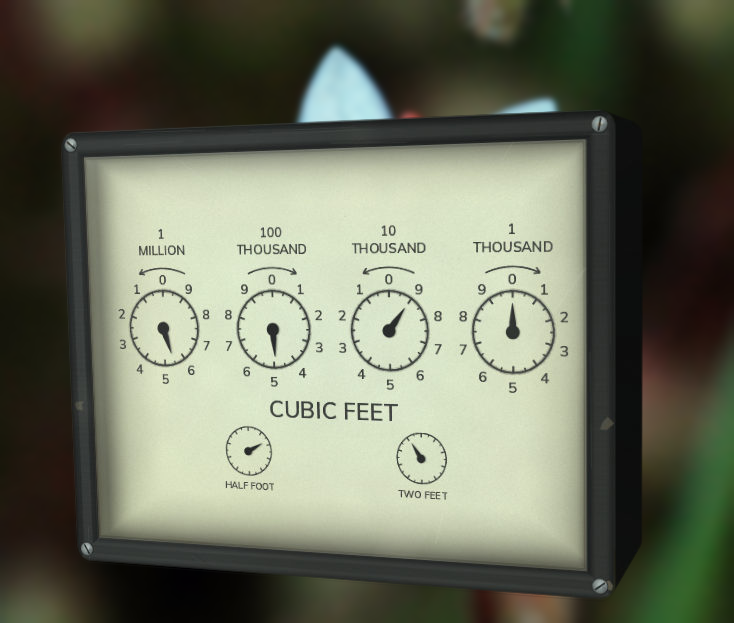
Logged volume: 549000 ft³
